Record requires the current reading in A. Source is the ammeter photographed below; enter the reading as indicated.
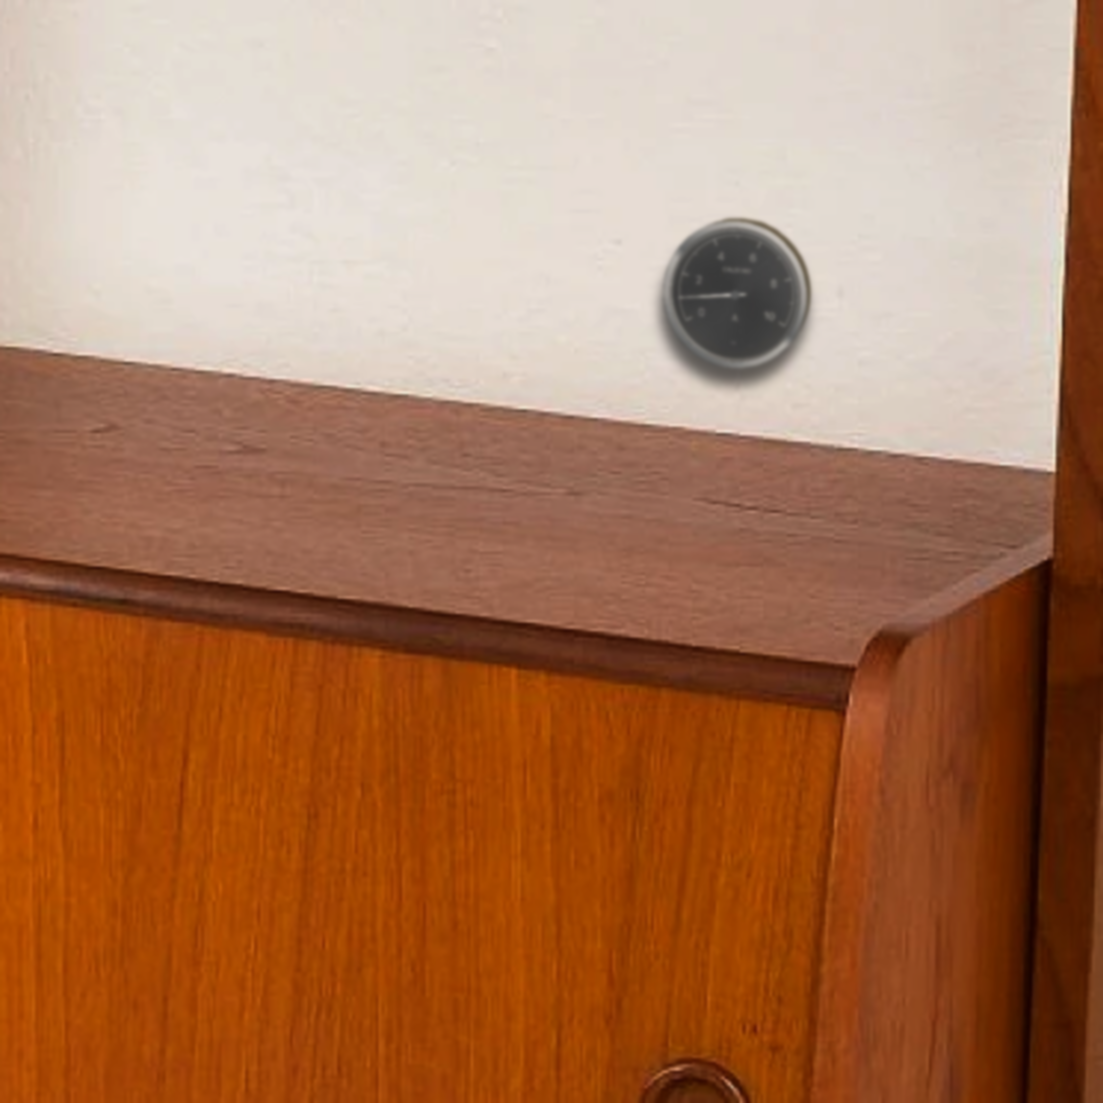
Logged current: 1 A
